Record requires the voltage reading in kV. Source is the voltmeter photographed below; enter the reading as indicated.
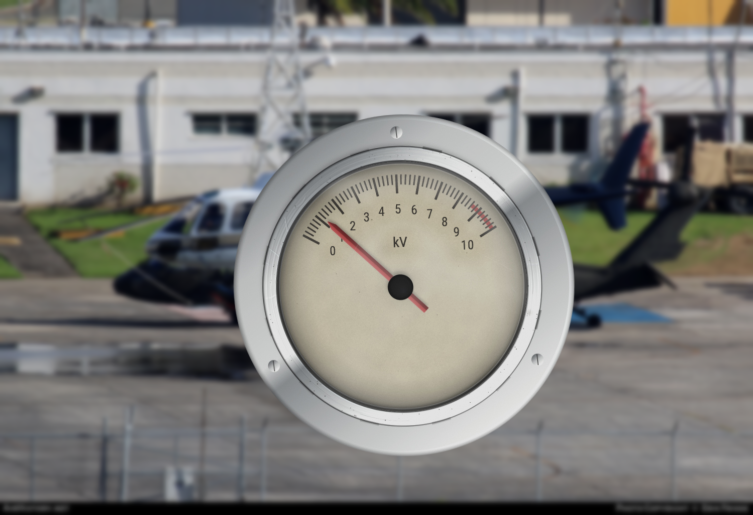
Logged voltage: 1.2 kV
